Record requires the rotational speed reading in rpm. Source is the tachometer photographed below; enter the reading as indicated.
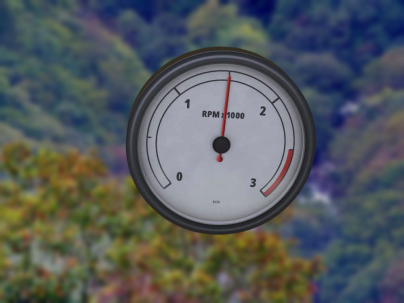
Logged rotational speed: 1500 rpm
